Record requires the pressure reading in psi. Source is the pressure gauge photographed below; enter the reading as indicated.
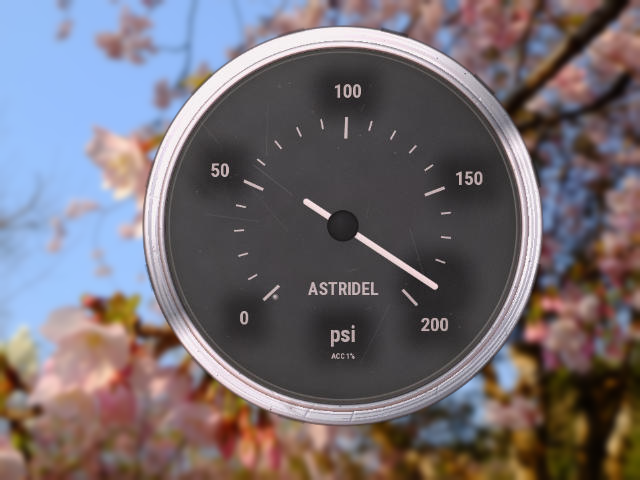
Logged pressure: 190 psi
